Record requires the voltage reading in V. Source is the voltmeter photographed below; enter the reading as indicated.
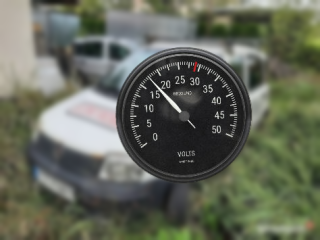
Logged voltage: 17.5 V
